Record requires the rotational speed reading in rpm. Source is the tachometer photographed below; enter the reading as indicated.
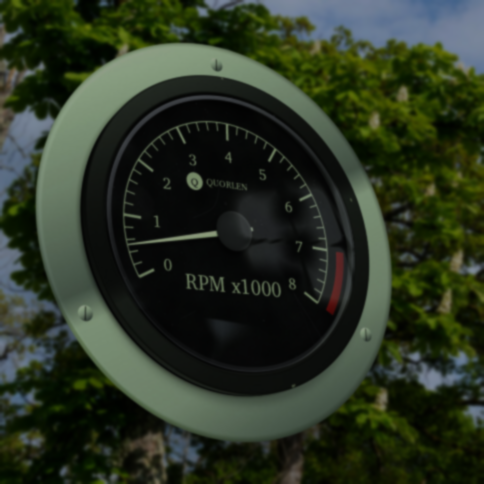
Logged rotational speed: 500 rpm
